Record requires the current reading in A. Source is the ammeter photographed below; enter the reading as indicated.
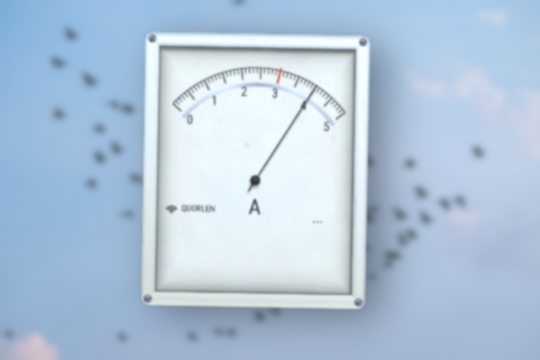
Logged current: 4 A
